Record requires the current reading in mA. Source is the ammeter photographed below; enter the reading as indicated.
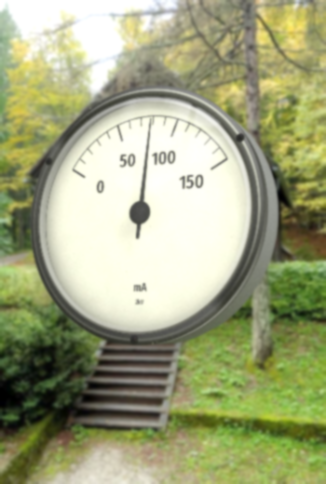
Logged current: 80 mA
